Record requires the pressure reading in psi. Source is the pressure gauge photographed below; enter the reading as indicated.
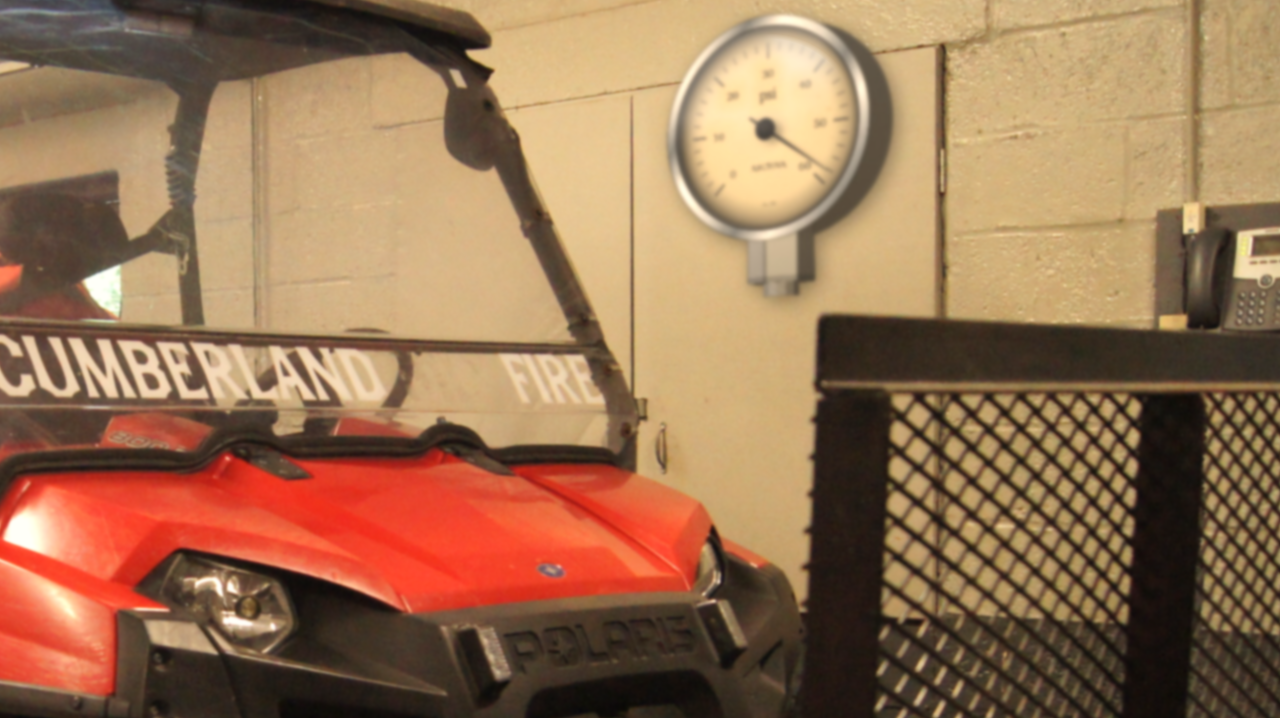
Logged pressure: 58 psi
